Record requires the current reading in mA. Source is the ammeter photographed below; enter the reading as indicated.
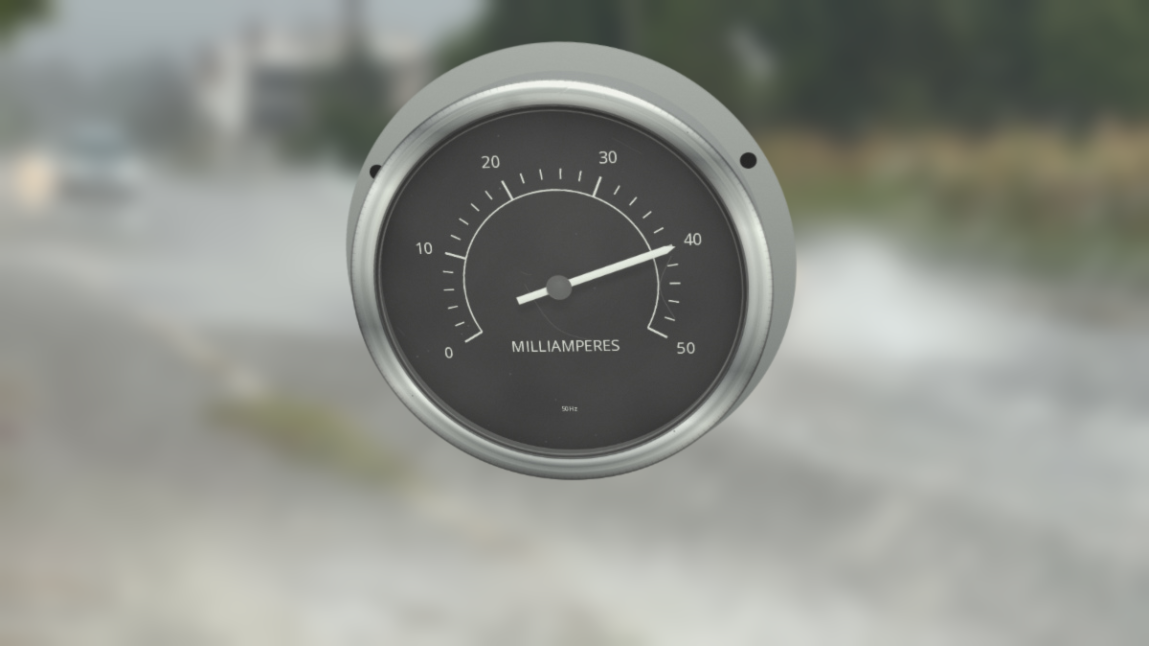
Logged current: 40 mA
